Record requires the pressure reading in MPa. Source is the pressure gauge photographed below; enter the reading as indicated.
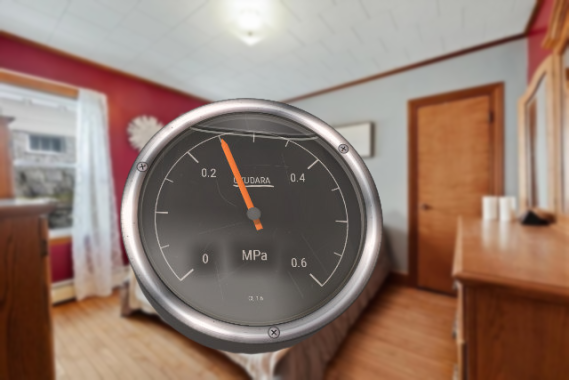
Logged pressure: 0.25 MPa
